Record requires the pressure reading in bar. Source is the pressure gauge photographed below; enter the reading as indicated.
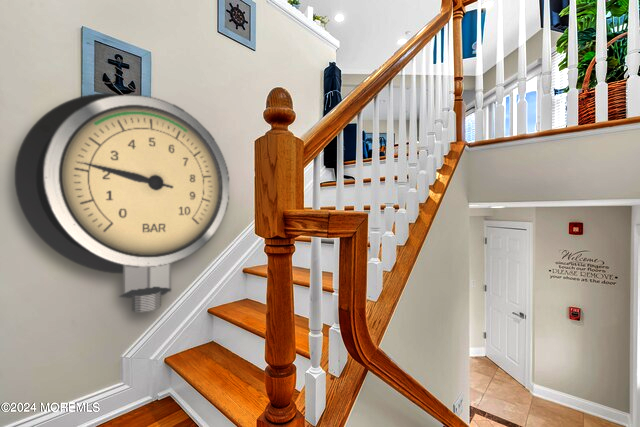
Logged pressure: 2.2 bar
